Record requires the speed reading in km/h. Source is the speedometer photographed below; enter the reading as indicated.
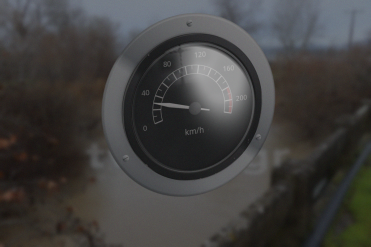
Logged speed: 30 km/h
